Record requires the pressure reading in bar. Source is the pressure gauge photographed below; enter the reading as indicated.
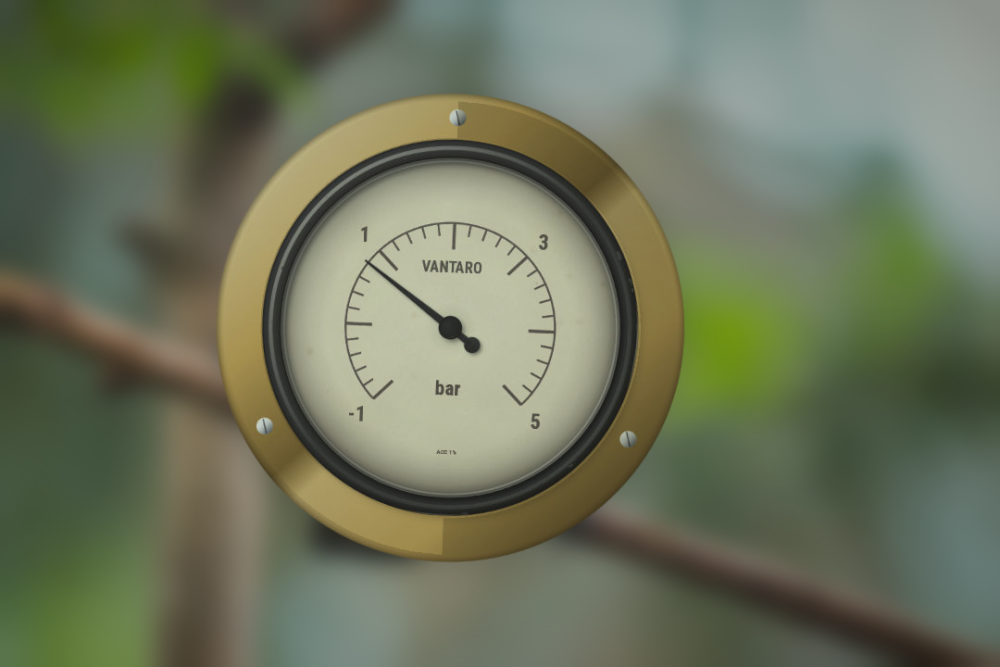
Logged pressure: 0.8 bar
